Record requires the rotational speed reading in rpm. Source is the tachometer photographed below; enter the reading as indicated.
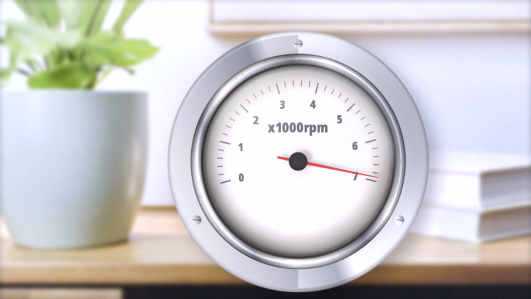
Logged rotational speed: 6900 rpm
